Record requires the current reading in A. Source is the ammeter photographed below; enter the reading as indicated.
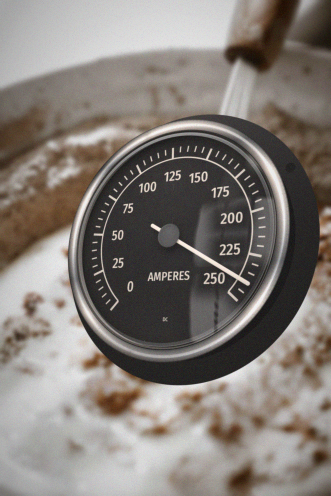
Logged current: 240 A
